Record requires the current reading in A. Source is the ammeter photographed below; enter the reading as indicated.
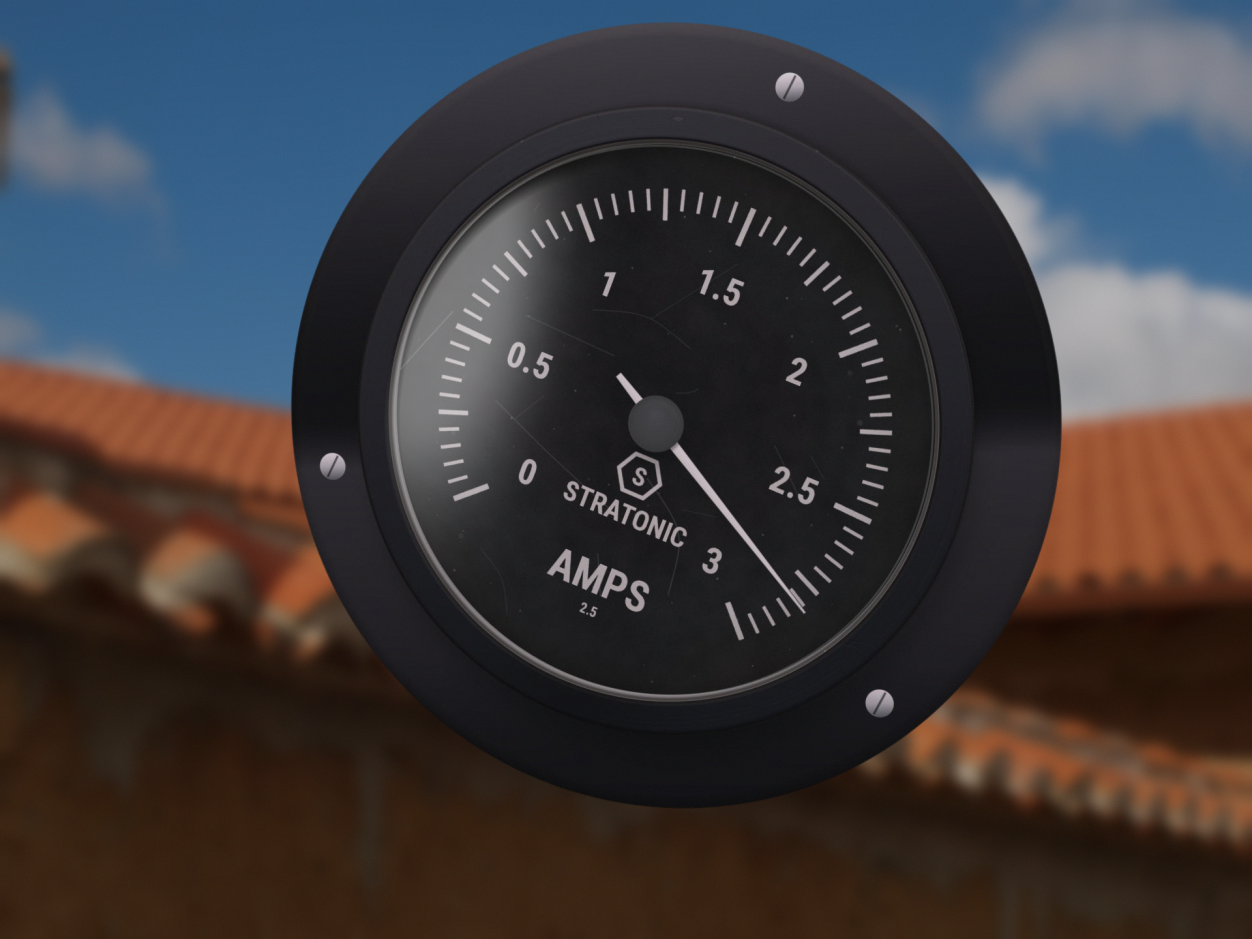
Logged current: 2.8 A
